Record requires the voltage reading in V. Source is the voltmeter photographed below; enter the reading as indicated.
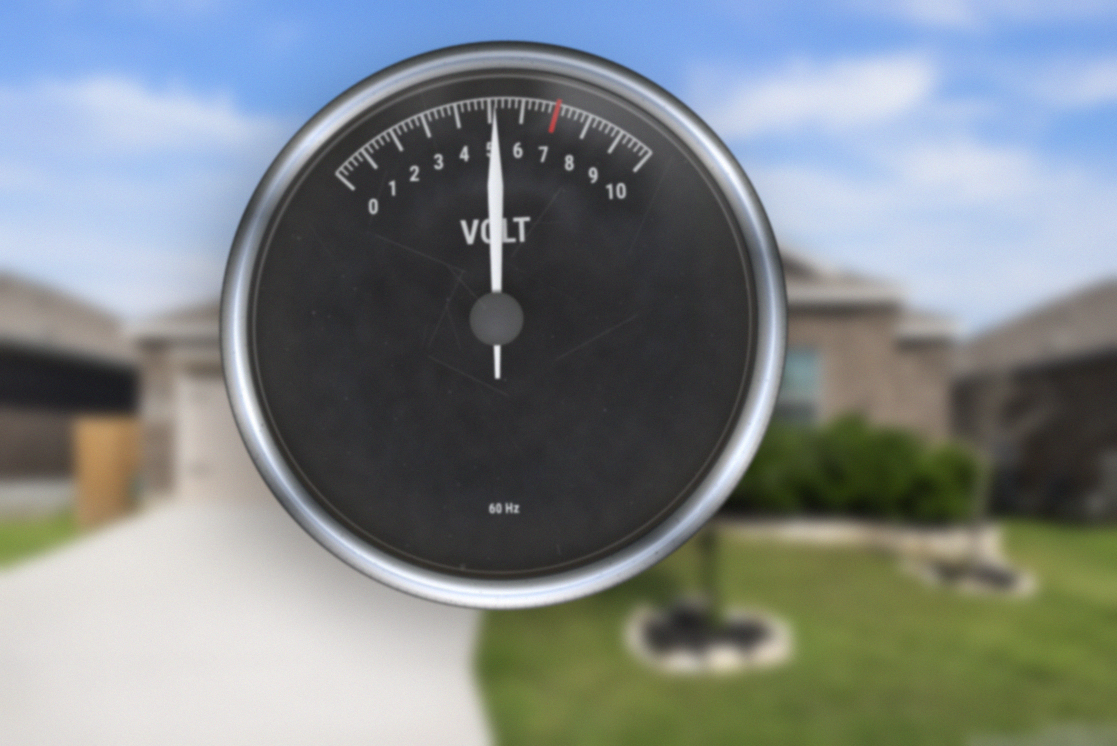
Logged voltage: 5.2 V
